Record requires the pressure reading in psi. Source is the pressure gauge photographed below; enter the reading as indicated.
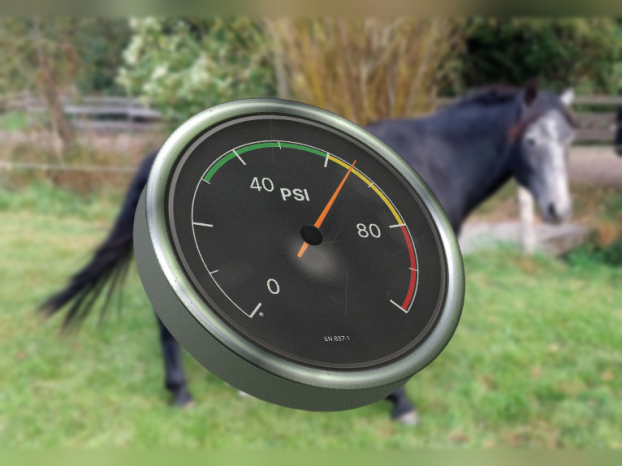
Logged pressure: 65 psi
